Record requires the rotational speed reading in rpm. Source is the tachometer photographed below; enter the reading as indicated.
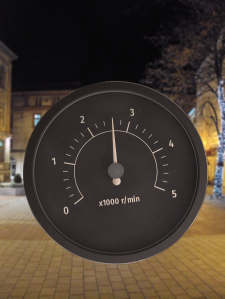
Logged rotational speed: 2600 rpm
